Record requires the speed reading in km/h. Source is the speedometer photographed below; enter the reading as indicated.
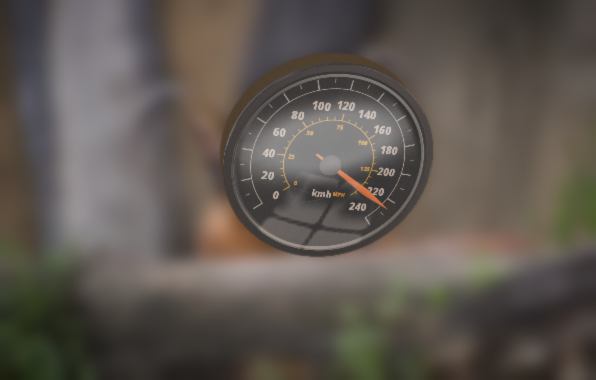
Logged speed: 225 km/h
